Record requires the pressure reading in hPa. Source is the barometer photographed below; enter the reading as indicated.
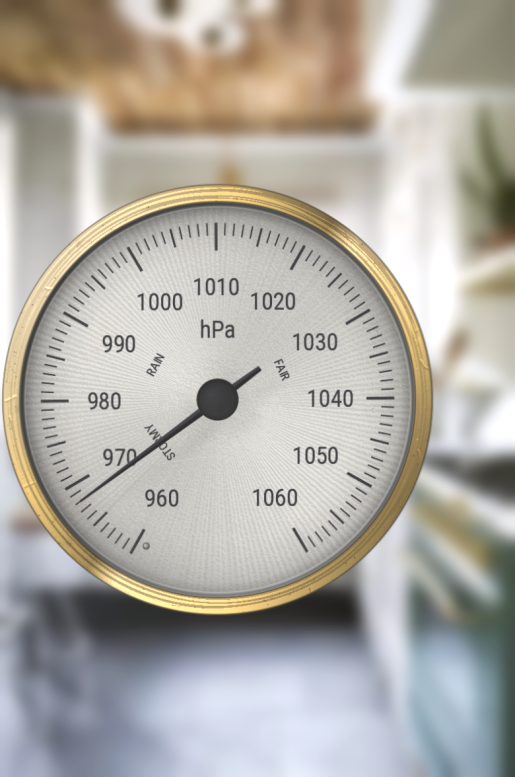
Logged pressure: 968 hPa
